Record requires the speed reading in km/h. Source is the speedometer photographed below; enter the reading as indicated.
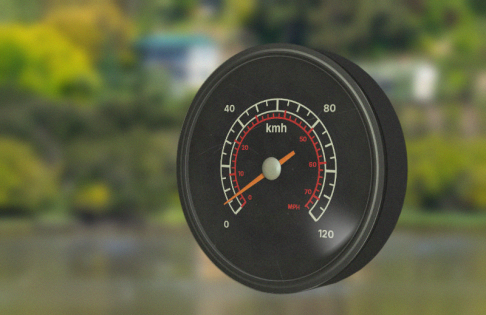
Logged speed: 5 km/h
